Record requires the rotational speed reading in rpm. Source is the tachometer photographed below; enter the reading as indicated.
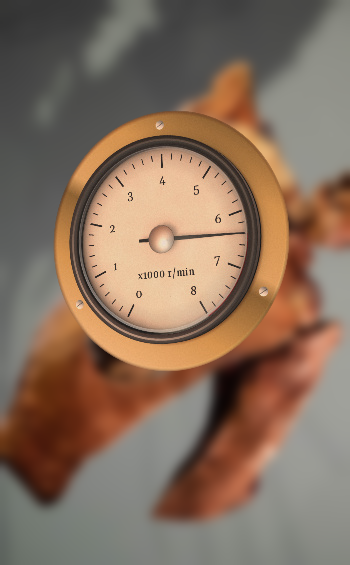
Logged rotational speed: 6400 rpm
